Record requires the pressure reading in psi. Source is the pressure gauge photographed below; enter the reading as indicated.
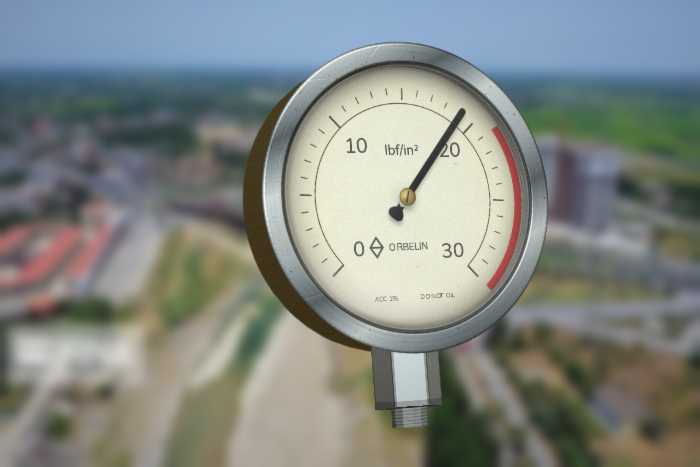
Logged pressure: 19 psi
